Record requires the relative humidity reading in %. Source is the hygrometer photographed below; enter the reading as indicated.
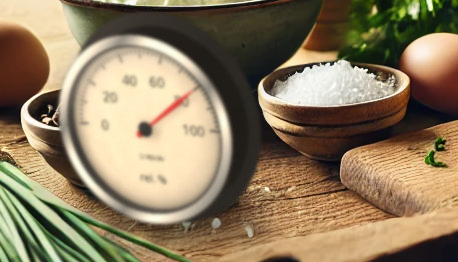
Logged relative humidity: 80 %
